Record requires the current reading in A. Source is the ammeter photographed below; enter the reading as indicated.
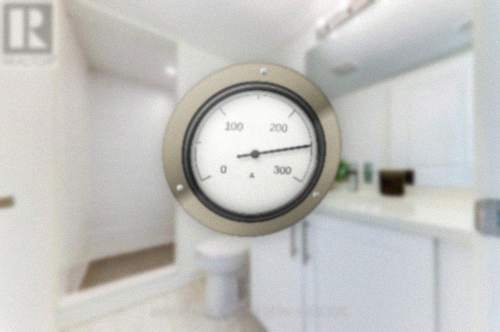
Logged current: 250 A
